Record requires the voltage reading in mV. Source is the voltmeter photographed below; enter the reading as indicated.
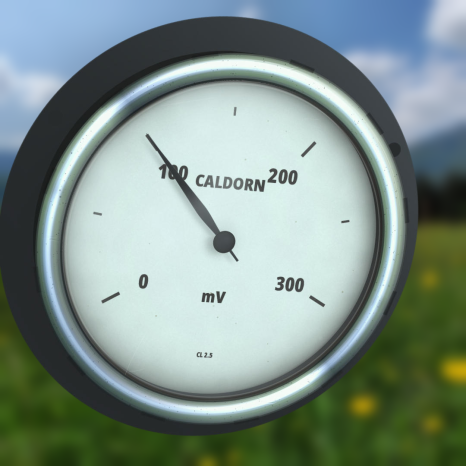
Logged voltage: 100 mV
